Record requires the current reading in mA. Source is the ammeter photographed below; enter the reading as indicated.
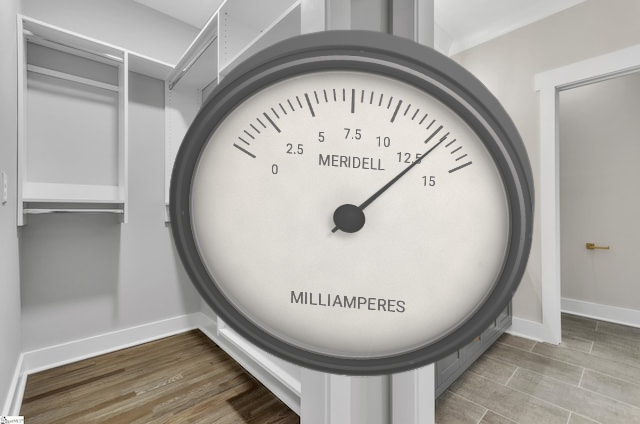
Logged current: 13 mA
